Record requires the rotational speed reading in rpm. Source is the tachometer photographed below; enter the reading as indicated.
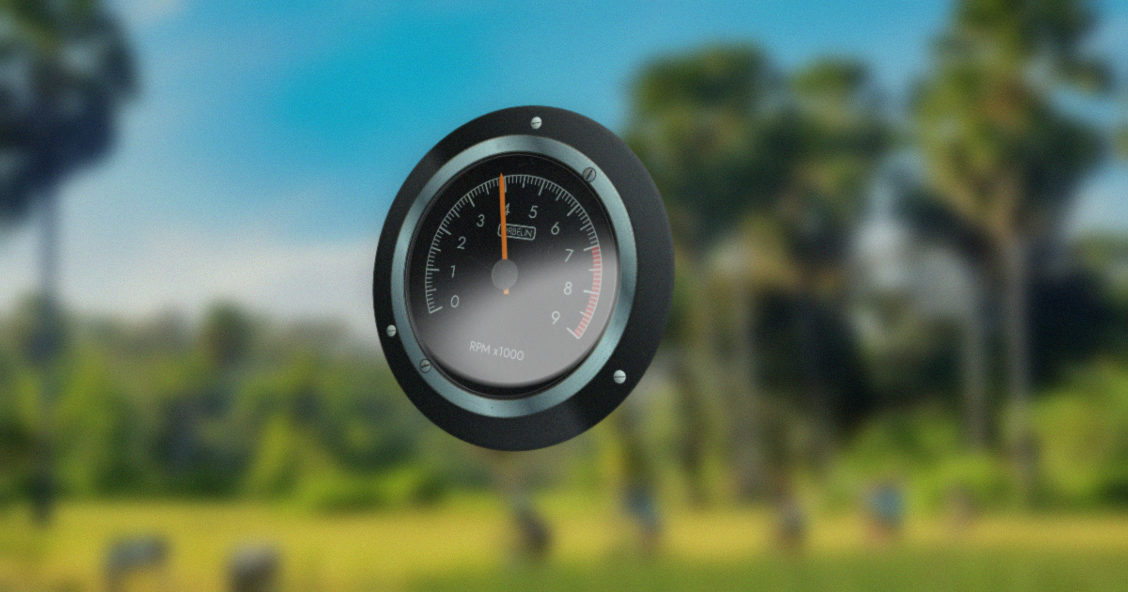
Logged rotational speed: 4000 rpm
